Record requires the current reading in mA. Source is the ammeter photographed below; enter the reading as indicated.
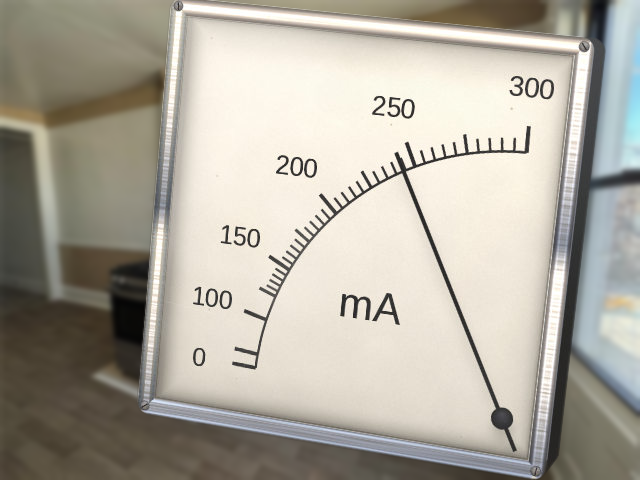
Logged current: 245 mA
